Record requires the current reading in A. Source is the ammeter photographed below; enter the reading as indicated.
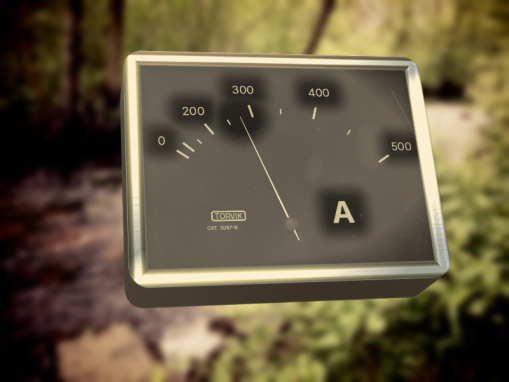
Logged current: 275 A
